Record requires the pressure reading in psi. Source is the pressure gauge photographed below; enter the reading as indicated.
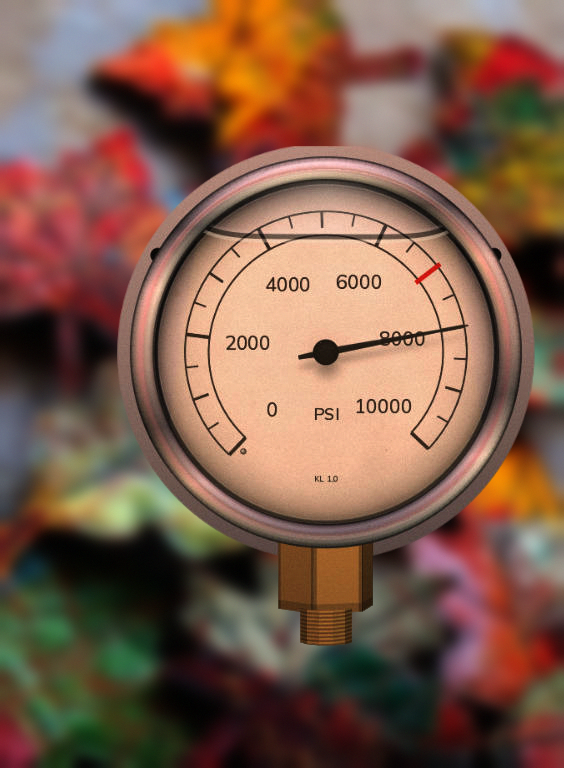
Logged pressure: 8000 psi
